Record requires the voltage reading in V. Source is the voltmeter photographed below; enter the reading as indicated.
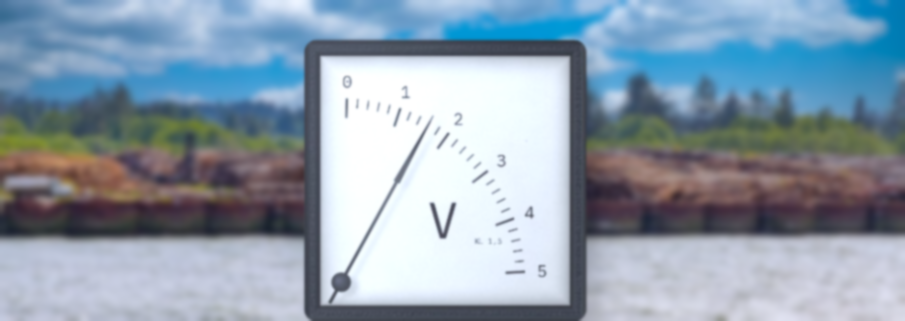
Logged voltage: 1.6 V
